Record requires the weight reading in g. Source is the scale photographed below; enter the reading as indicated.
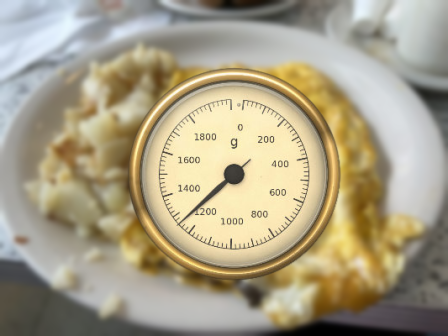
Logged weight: 1260 g
